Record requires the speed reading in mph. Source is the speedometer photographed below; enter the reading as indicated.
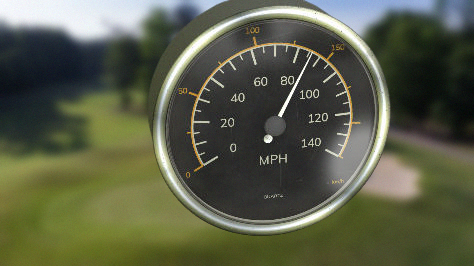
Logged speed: 85 mph
